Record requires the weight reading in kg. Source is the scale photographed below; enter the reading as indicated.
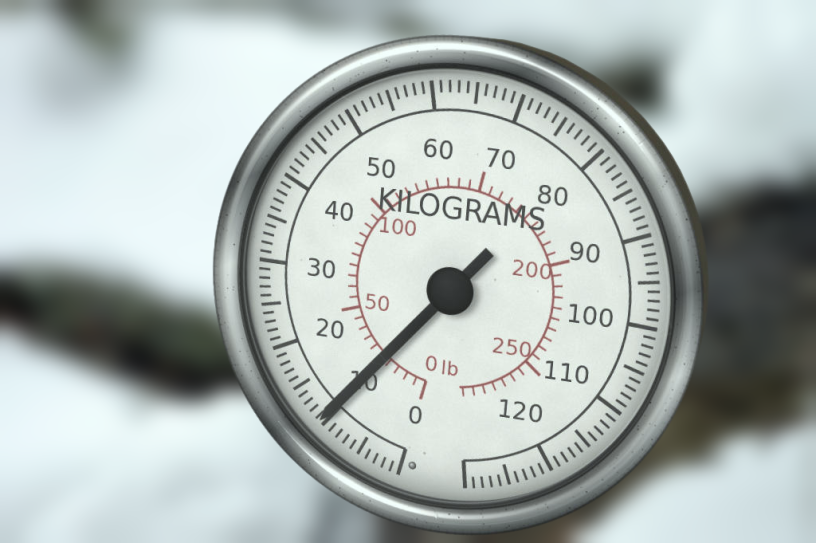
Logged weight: 10.5 kg
